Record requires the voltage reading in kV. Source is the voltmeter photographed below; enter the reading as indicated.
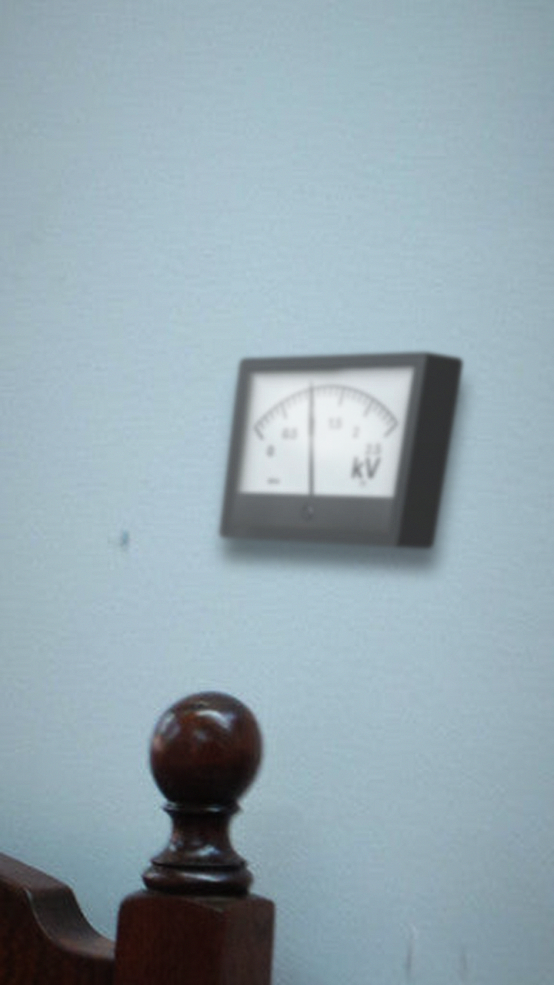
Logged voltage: 1 kV
